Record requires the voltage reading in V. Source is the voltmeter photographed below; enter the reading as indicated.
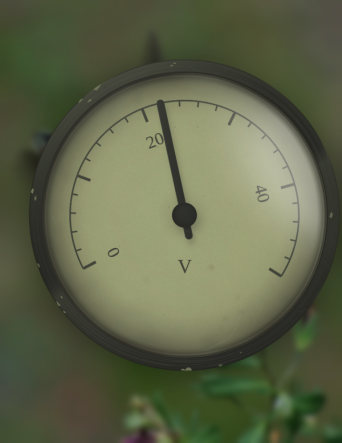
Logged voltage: 22 V
